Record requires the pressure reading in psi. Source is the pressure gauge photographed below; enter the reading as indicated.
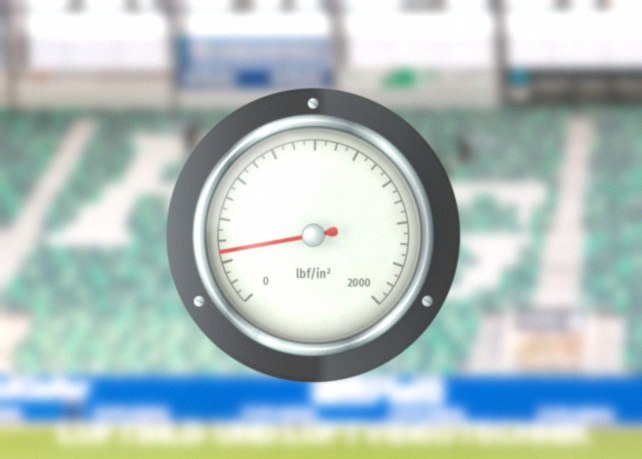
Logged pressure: 250 psi
